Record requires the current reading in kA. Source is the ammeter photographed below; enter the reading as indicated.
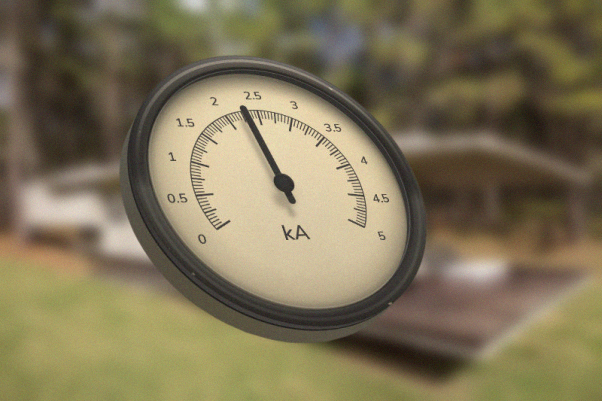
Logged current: 2.25 kA
